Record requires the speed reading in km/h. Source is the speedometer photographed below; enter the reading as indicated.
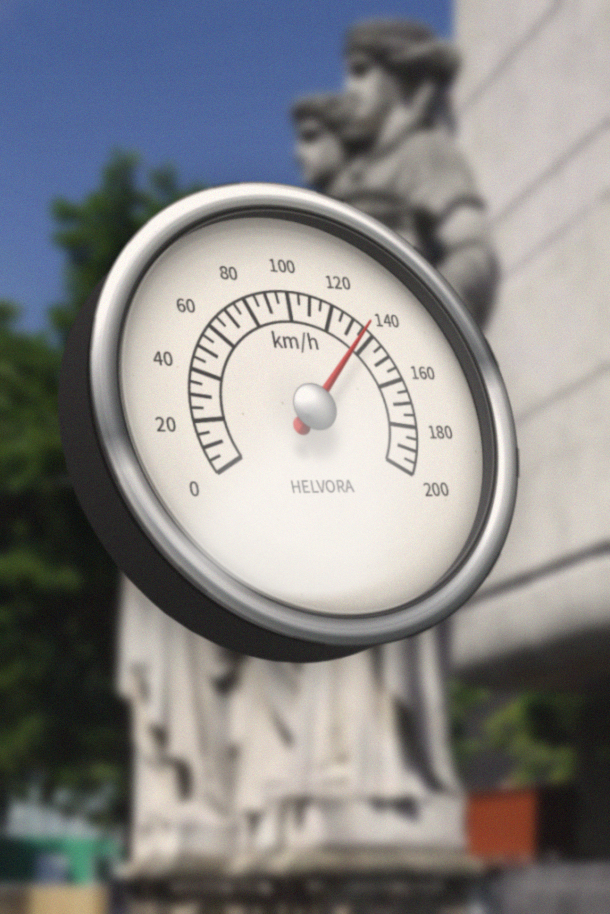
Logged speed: 135 km/h
